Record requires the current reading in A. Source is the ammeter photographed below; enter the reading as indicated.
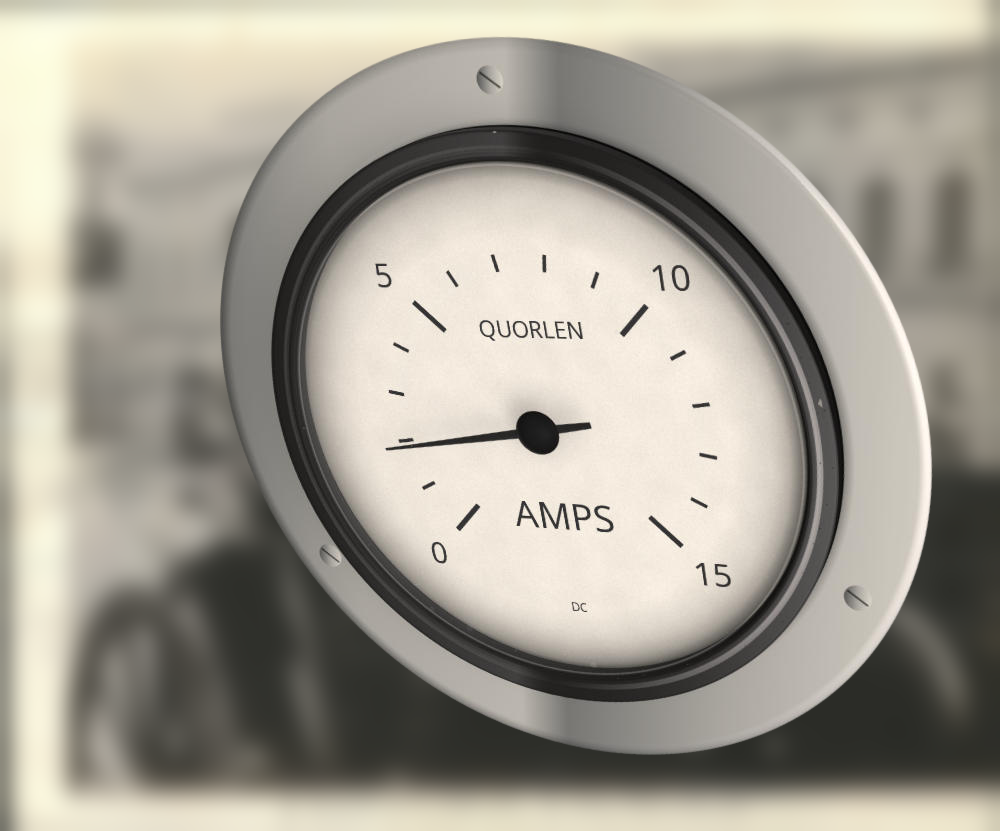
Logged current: 2 A
